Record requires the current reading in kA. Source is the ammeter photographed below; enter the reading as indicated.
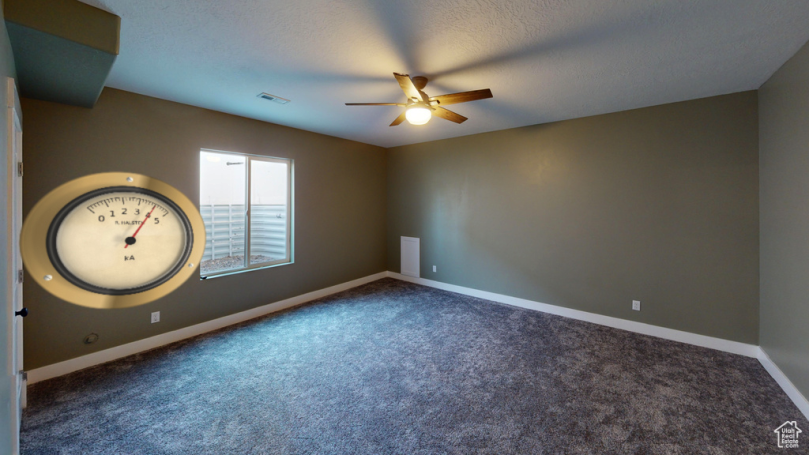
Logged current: 4 kA
